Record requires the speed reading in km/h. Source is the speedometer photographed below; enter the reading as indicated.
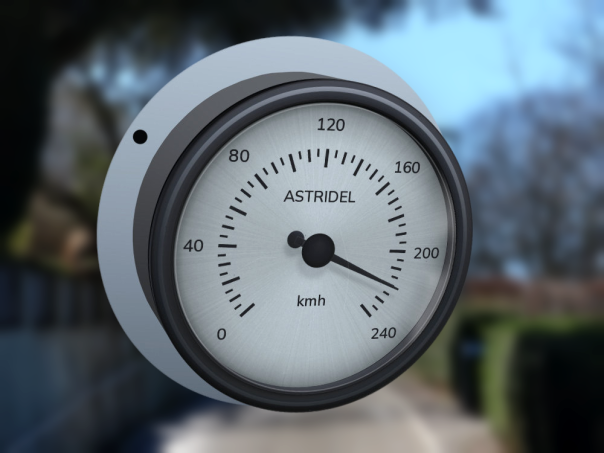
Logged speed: 220 km/h
